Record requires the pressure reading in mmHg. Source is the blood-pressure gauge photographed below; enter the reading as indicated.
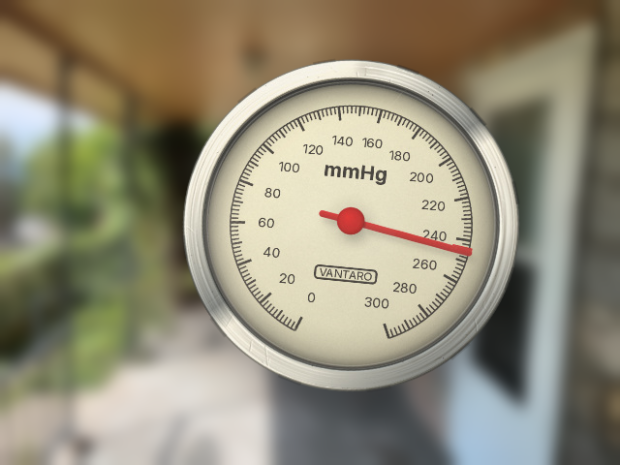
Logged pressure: 246 mmHg
